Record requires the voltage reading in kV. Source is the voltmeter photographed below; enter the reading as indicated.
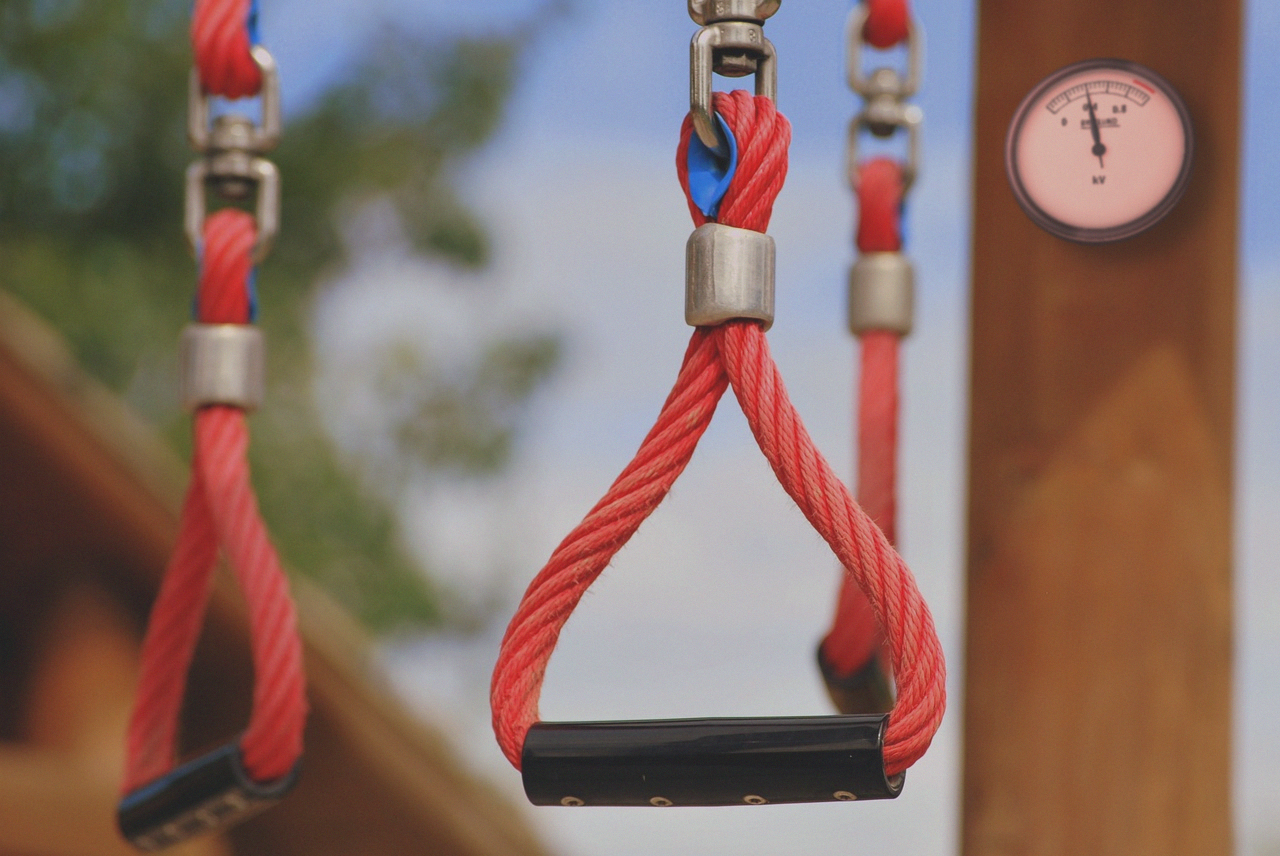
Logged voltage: 0.4 kV
